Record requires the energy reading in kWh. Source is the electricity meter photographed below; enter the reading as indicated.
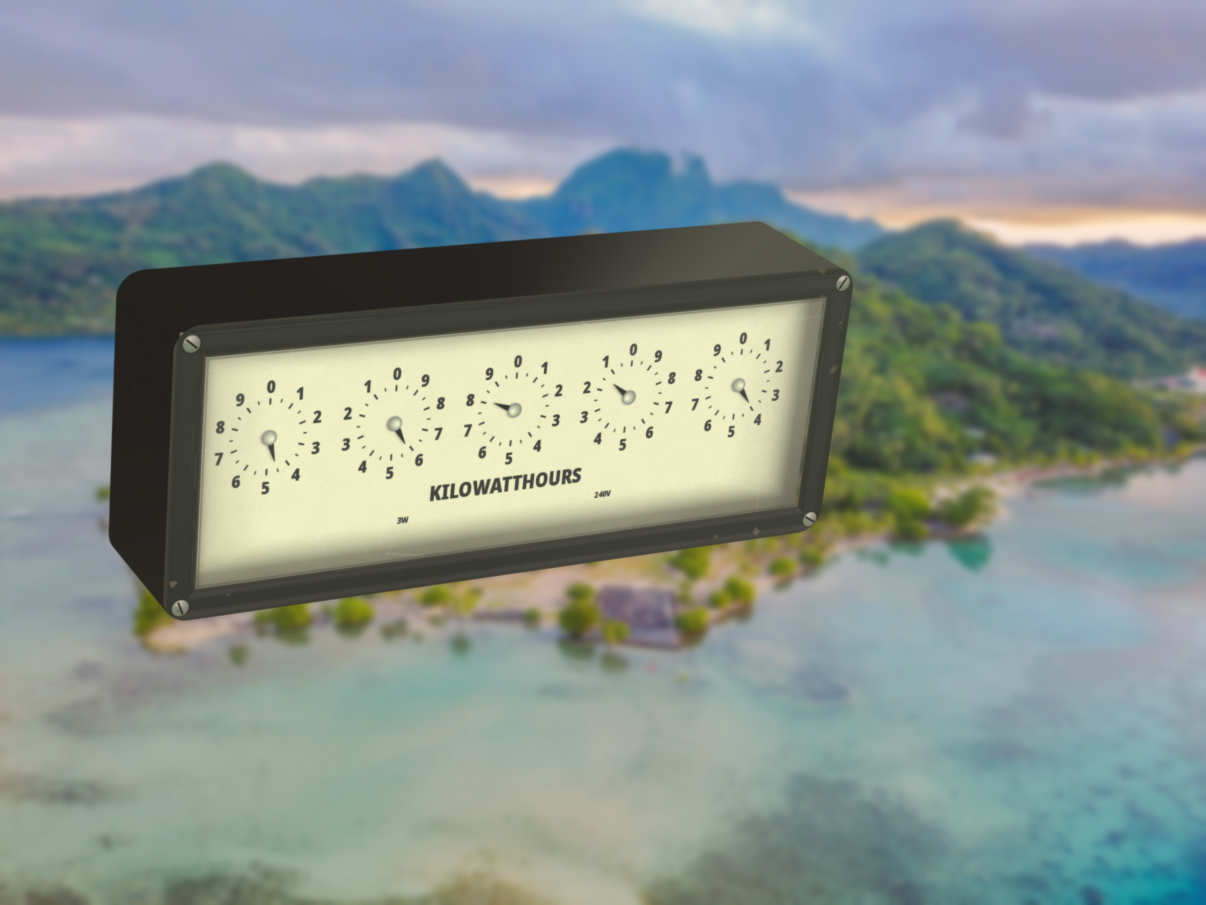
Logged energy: 45814 kWh
